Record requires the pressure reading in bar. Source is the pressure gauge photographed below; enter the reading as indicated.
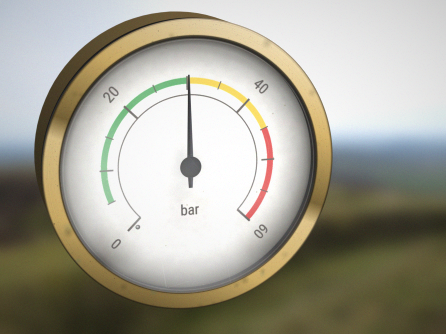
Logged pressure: 30 bar
